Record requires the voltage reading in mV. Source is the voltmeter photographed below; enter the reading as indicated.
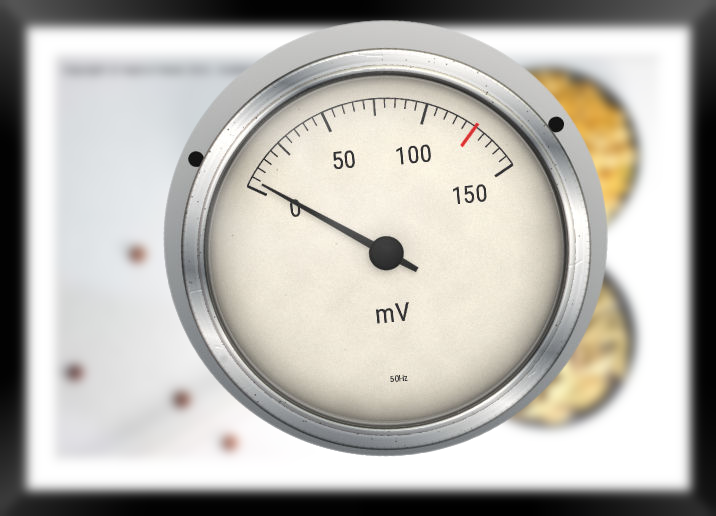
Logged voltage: 5 mV
